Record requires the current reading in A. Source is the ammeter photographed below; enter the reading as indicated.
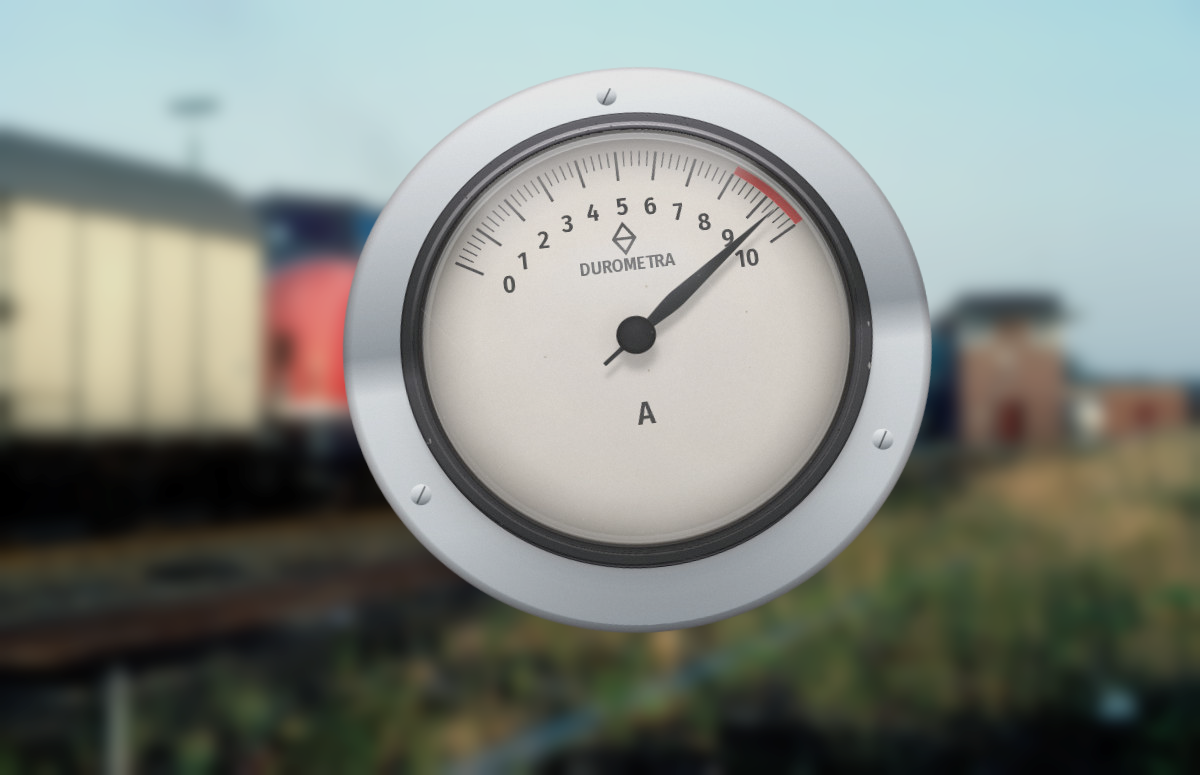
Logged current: 9.4 A
